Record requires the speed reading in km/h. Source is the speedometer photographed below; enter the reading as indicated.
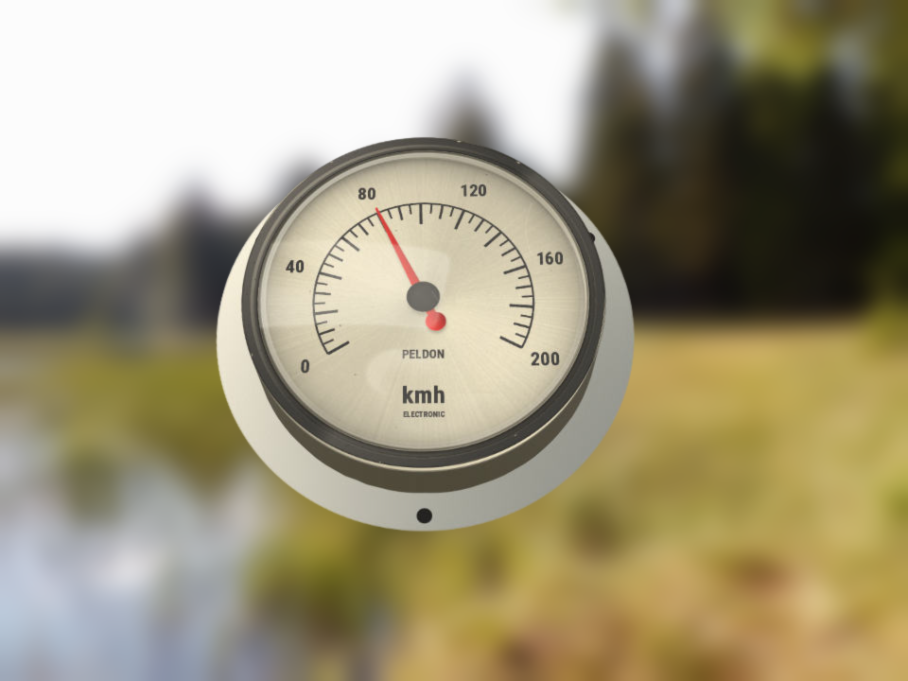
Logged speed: 80 km/h
